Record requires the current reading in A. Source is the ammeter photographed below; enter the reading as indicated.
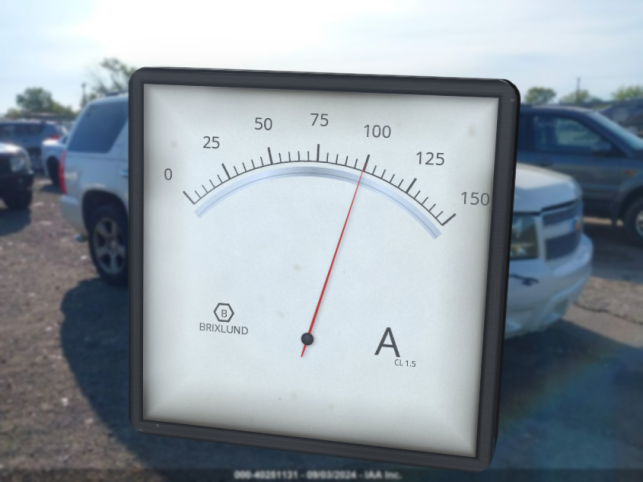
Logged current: 100 A
